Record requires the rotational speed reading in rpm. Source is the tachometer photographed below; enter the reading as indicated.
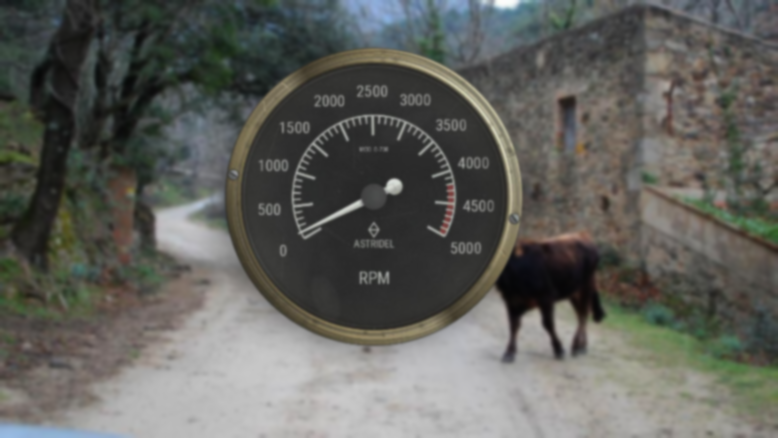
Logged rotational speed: 100 rpm
